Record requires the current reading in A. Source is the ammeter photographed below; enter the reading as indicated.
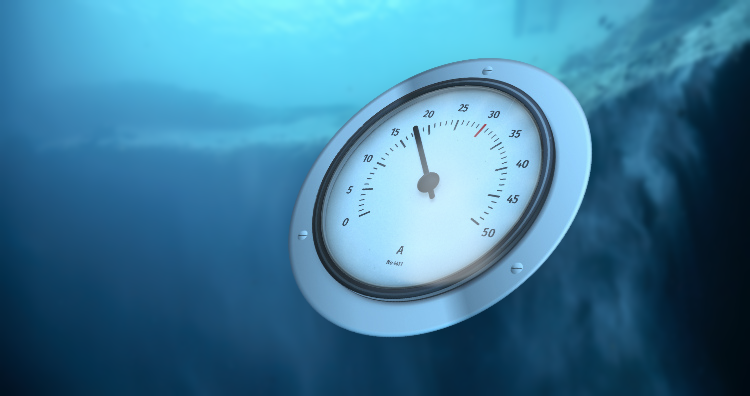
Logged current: 18 A
